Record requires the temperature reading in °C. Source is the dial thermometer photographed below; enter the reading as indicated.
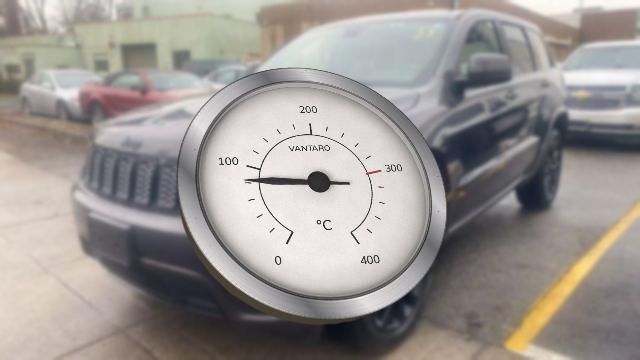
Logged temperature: 80 °C
